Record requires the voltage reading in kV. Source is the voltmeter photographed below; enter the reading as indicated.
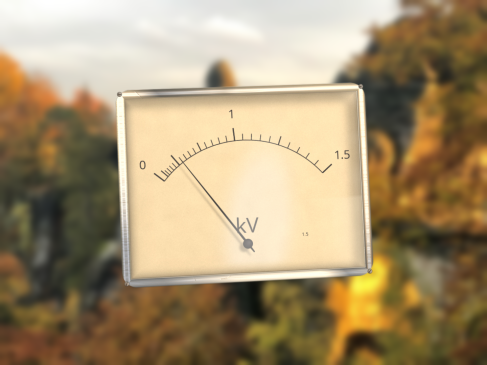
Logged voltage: 0.55 kV
